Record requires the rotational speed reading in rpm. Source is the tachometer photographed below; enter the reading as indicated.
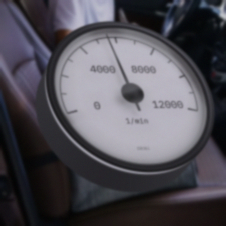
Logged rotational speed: 5500 rpm
